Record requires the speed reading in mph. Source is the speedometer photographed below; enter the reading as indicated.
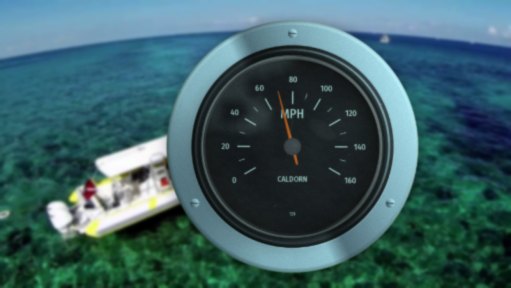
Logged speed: 70 mph
